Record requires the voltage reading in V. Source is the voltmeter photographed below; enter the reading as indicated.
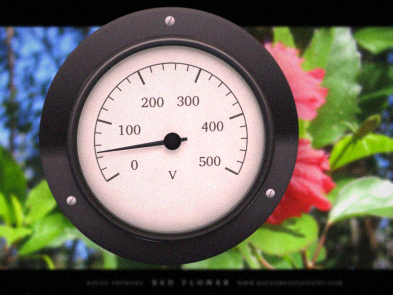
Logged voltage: 50 V
